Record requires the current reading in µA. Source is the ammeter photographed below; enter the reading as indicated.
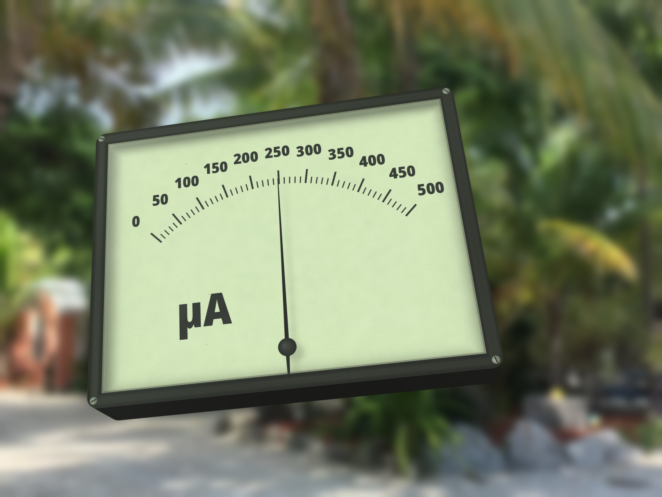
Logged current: 250 µA
